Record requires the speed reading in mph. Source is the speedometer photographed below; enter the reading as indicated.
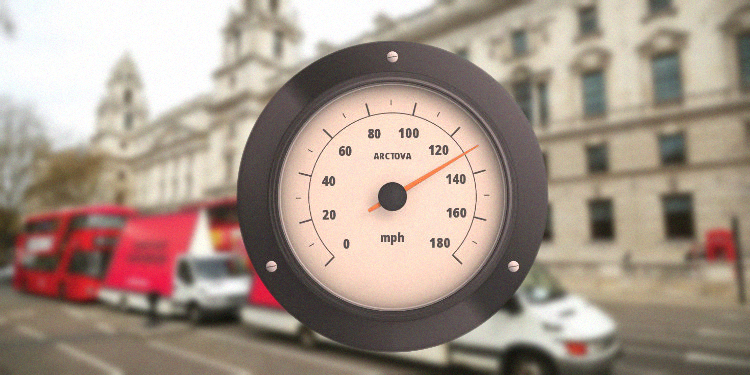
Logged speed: 130 mph
